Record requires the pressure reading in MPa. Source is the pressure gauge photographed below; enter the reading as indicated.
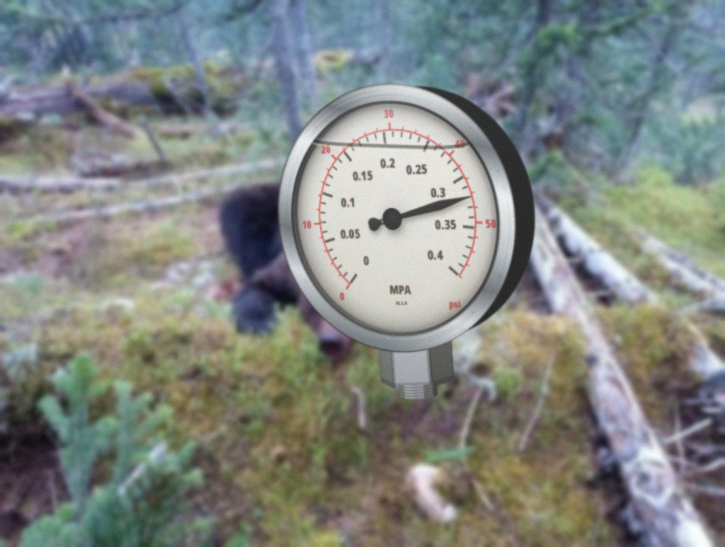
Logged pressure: 0.32 MPa
